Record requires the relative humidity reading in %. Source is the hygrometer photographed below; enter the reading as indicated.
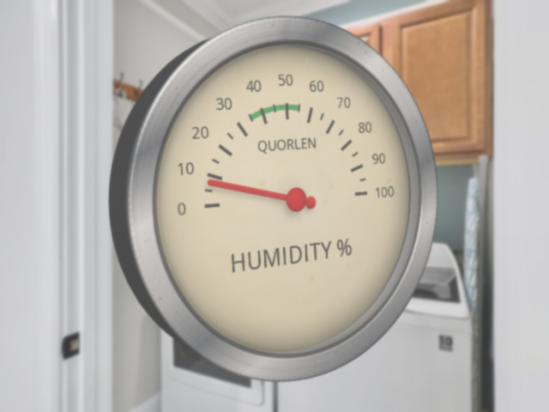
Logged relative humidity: 7.5 %
